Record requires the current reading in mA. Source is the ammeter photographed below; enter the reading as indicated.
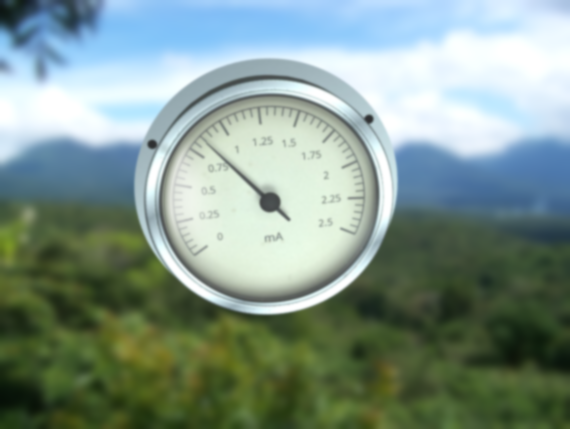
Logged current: 0.85 mA
